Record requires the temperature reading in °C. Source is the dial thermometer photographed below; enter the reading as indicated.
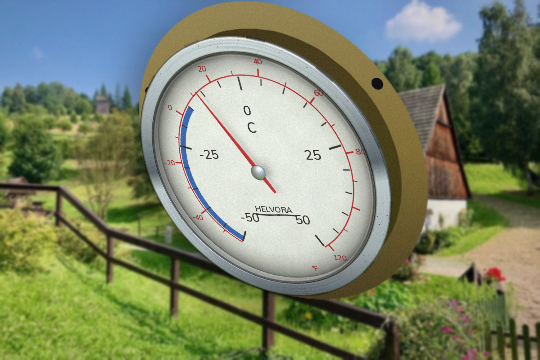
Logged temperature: -10 °C
